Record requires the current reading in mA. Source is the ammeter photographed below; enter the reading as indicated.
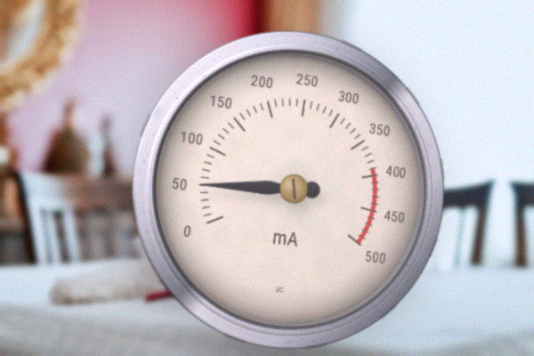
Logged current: 50 mA
